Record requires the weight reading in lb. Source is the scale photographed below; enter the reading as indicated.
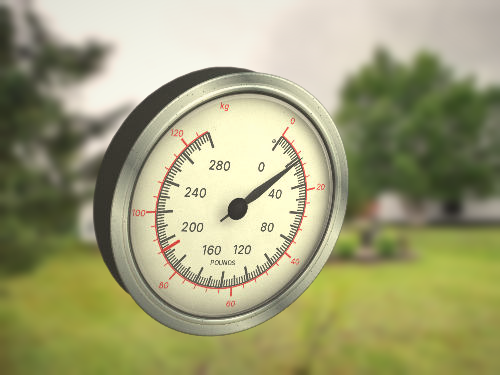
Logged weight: 20 lb
